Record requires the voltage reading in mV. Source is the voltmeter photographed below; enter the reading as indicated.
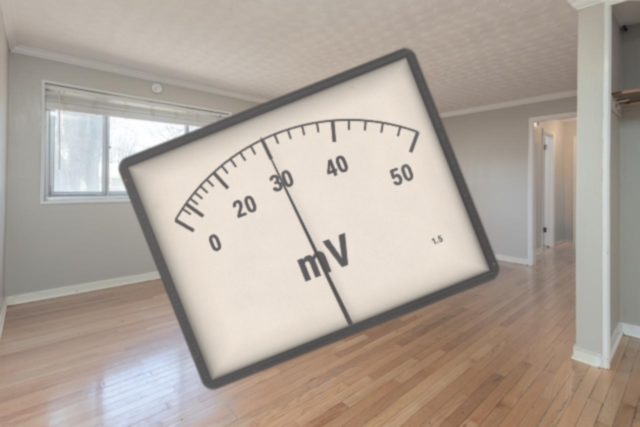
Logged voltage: 30 mV
